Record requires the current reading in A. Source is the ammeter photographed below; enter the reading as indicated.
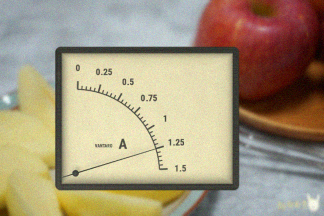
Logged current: 1.25 A
